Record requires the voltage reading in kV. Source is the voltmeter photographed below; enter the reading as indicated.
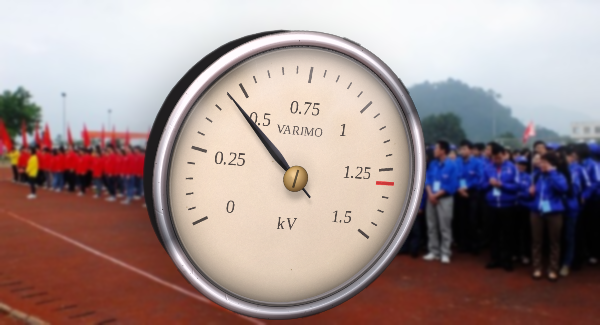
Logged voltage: 0.45 kV
